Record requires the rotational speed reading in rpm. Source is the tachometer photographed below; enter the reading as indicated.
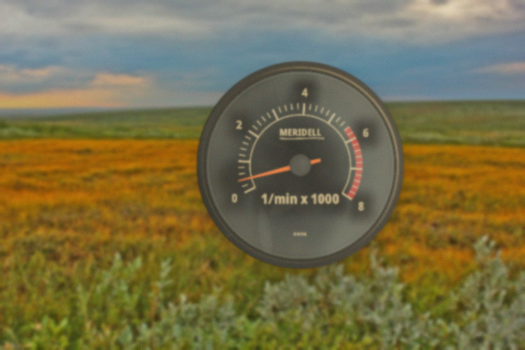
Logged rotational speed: 400 rpm
